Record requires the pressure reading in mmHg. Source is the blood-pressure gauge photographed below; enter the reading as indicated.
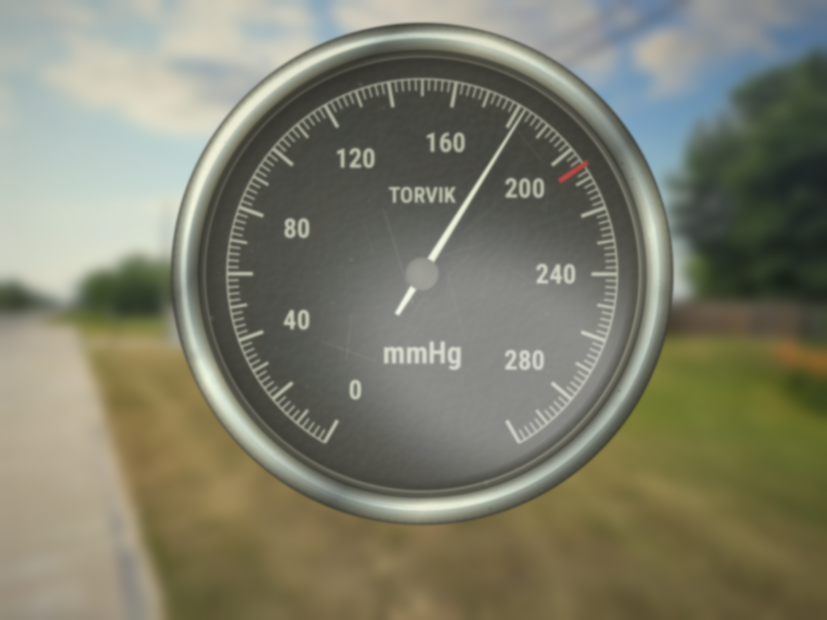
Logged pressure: 182 mmHg
